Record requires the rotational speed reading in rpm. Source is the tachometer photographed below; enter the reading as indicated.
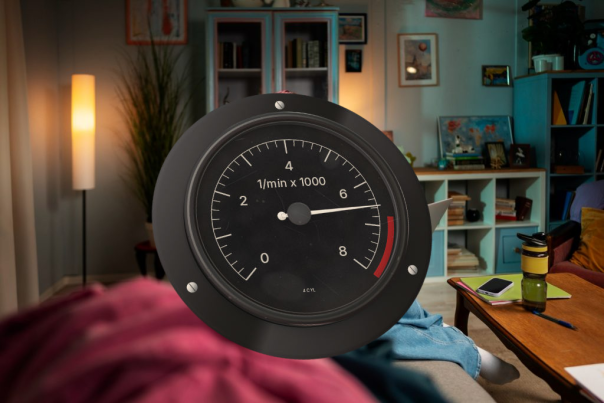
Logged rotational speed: 6600 rpm
